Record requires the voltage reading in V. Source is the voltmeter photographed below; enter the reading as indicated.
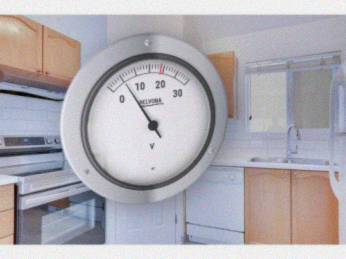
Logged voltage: 5 V
